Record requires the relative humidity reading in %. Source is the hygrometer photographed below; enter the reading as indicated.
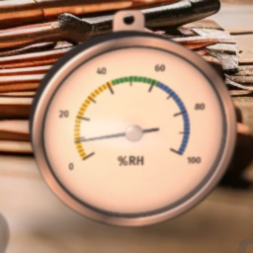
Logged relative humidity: 10 %
